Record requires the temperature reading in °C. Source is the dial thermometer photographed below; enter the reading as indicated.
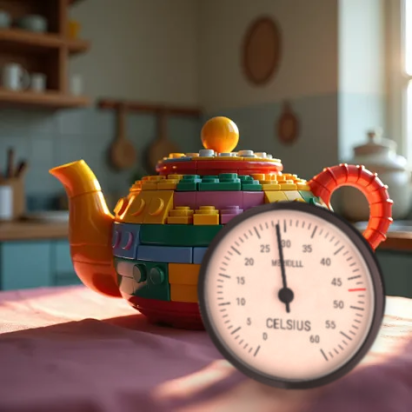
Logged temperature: 29 °C
